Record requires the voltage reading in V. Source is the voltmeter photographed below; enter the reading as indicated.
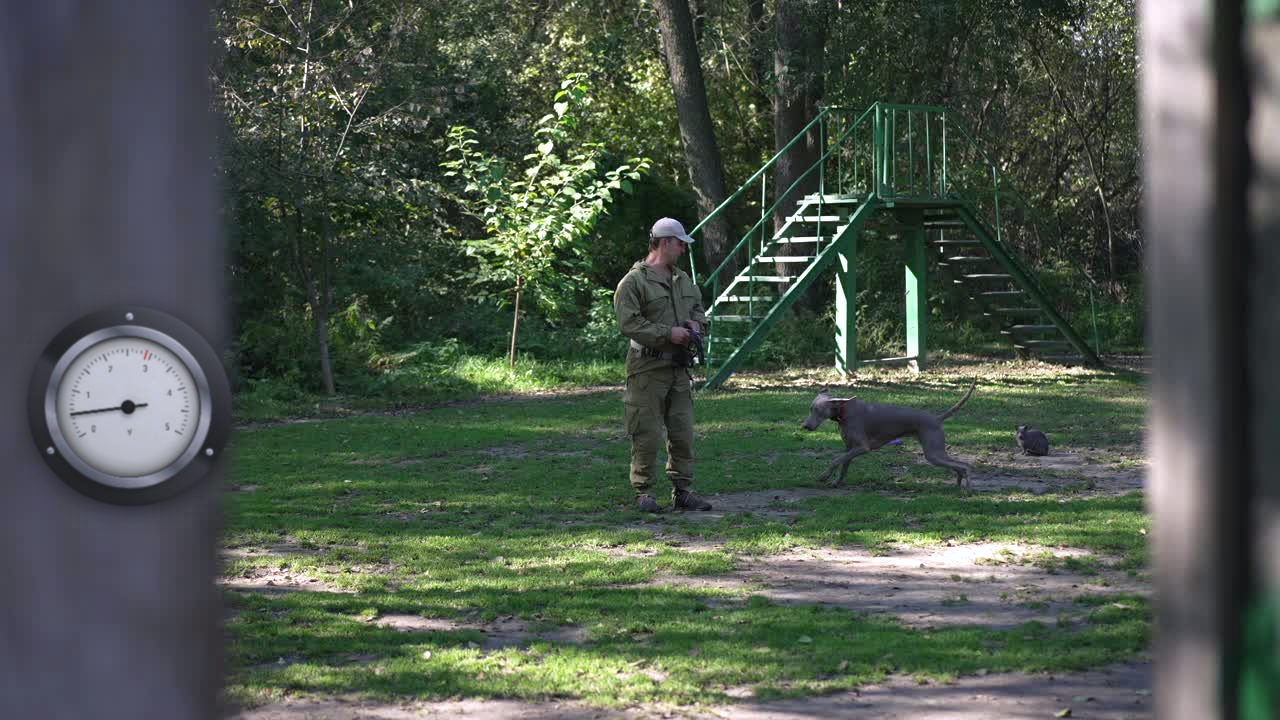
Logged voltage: 0.5 V
